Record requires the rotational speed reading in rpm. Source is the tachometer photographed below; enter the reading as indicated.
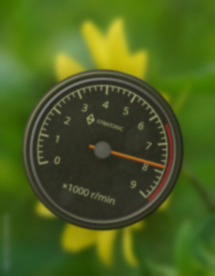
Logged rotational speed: 7800 rpm
